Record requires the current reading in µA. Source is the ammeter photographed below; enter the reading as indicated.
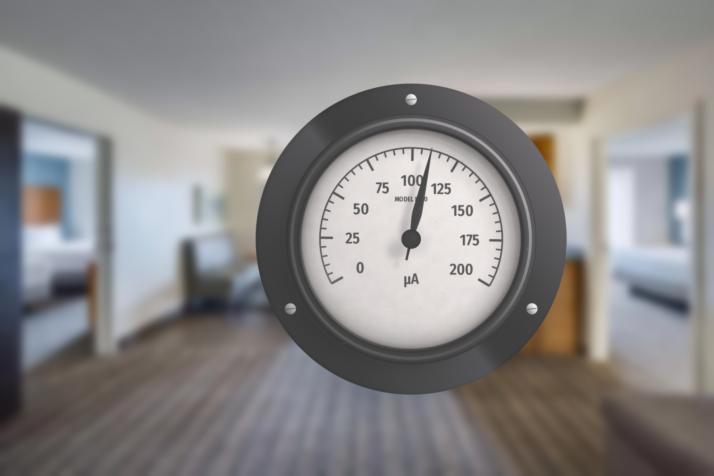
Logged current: 110 µA
